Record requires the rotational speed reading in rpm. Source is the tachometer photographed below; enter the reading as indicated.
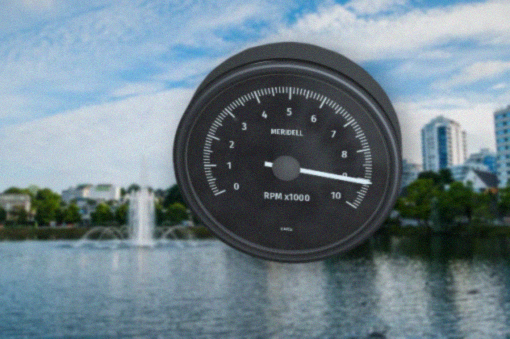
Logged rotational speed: 9000 rpm
